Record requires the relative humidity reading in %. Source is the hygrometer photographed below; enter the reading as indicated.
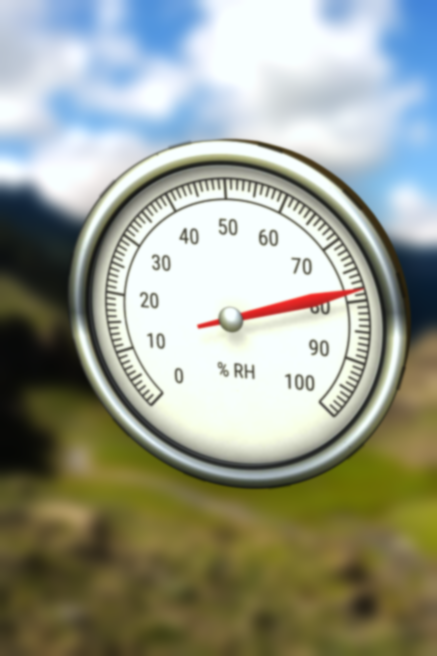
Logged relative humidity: 78 %
